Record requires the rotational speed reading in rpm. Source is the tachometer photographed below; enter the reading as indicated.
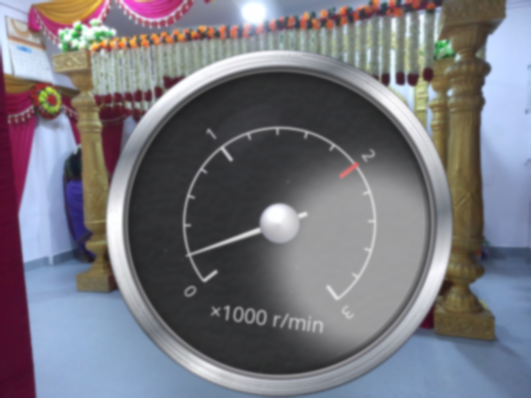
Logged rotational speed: 200 rpm
